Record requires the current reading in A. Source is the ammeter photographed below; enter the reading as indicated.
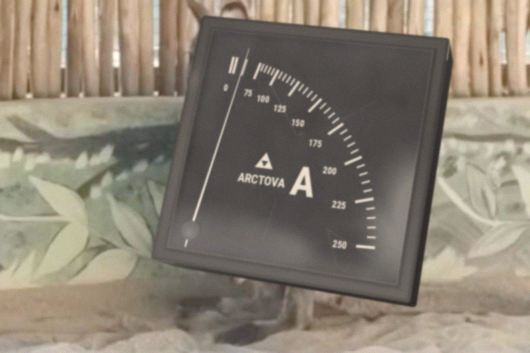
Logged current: 50 A
